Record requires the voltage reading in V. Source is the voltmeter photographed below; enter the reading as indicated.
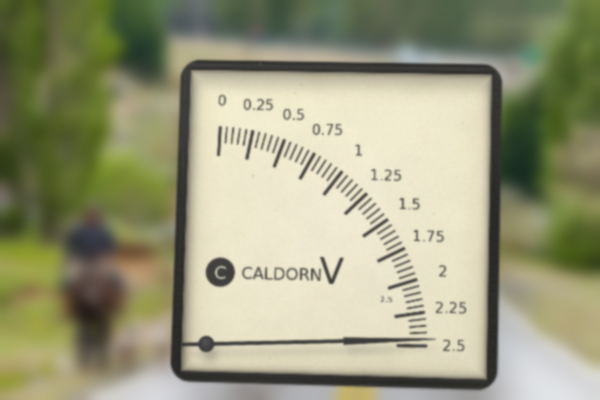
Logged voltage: 2.45 V
